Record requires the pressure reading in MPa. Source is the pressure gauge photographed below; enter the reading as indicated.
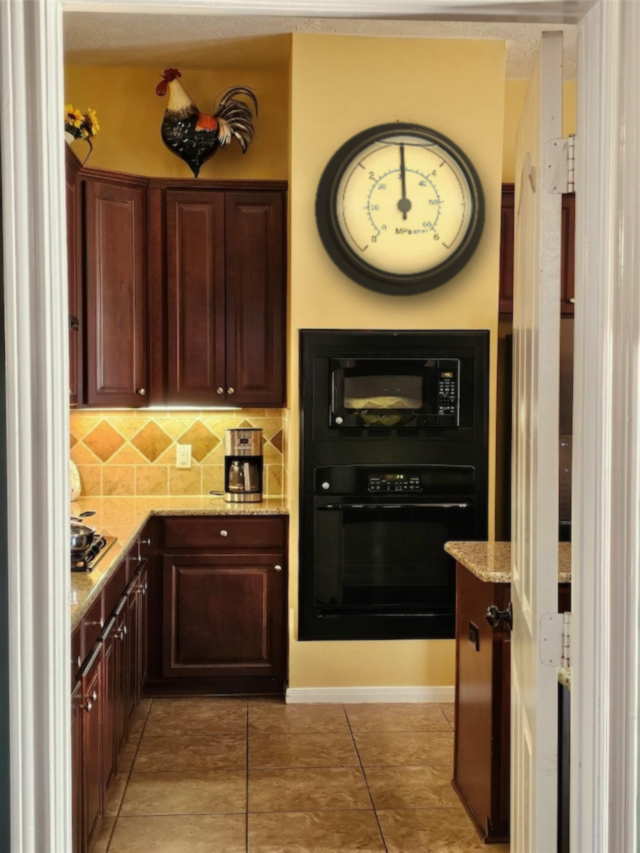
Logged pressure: 3 MPa
